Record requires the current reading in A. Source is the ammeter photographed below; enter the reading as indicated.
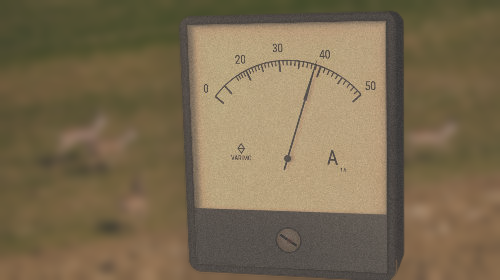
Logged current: 39 A
